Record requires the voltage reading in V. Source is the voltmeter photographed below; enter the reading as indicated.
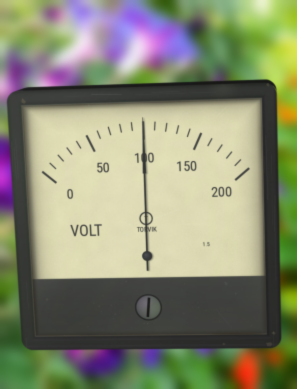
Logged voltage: 100 V
